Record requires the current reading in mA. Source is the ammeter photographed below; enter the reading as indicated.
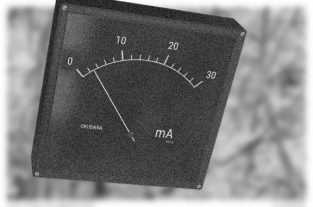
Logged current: 3 mA
